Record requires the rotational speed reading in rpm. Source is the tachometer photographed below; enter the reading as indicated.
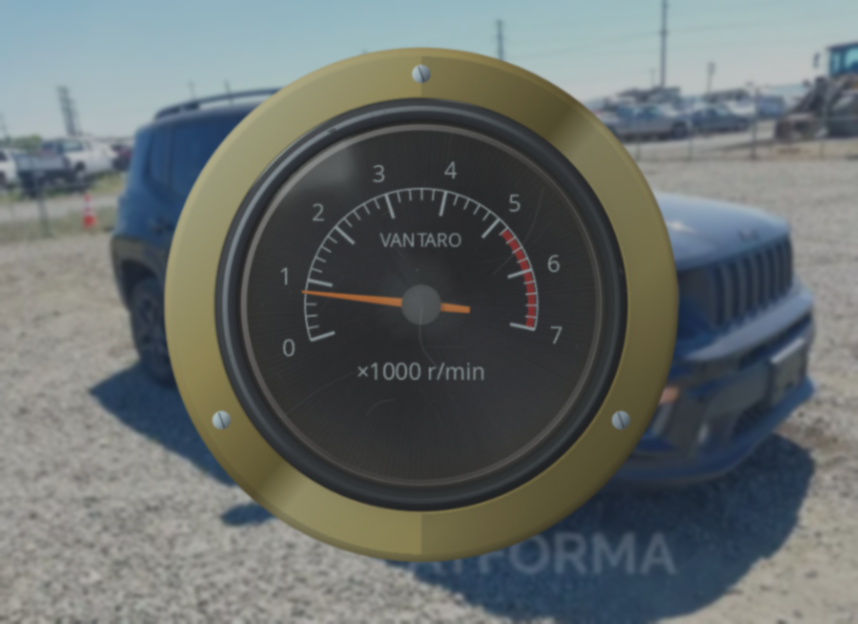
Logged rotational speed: 800 rpm
